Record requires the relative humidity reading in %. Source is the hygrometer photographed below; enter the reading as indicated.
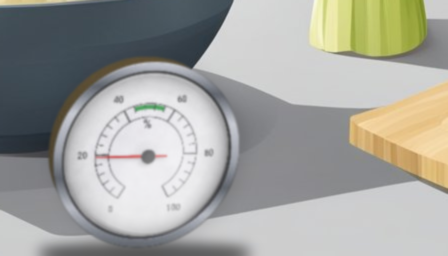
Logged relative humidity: 20 %
